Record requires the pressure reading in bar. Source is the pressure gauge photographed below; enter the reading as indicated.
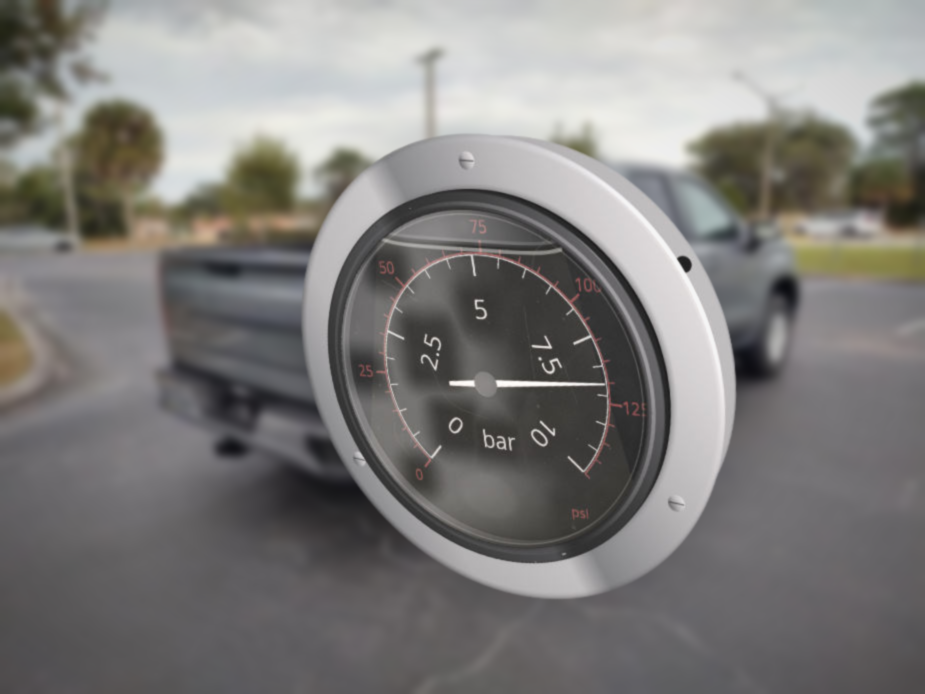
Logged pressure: 8.25 bar
